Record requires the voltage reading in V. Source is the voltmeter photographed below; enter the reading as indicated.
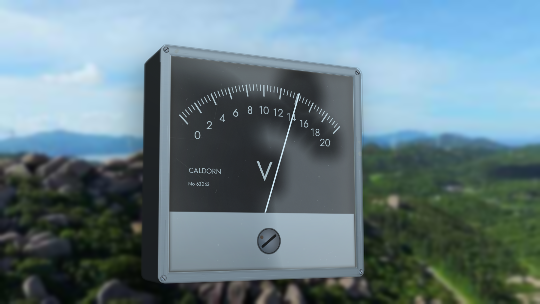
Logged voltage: 14 V
